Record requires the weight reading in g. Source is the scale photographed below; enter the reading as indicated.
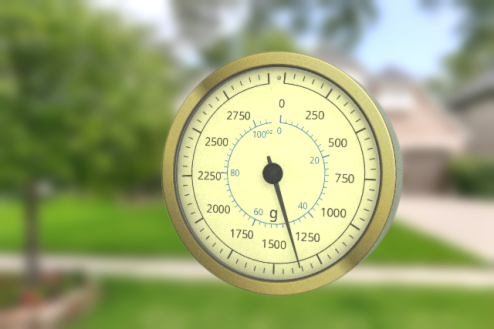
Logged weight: 1350 g
